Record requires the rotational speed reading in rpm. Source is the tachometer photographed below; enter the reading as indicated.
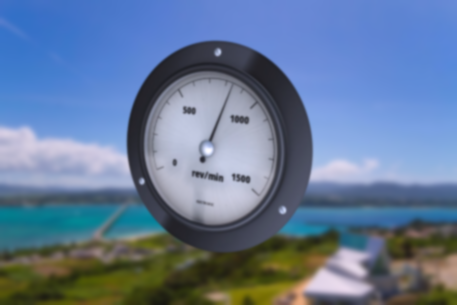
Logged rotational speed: 850 rpm
